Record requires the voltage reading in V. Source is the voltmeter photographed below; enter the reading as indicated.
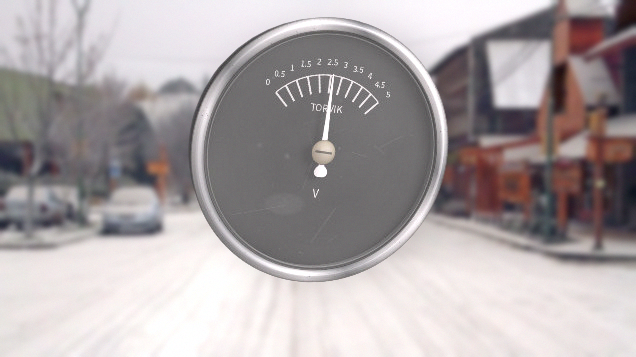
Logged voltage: 2.5 V
